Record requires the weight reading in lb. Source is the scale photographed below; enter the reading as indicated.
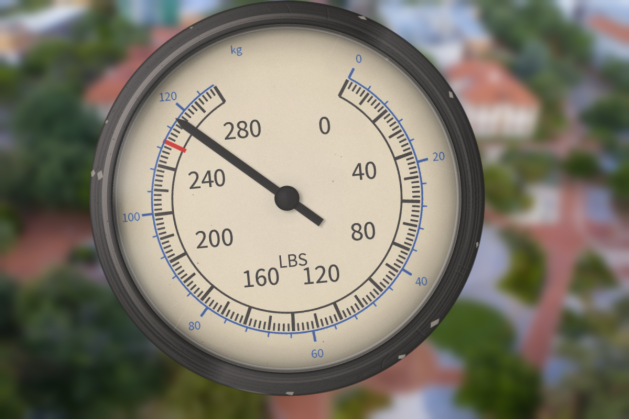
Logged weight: 260 lb
